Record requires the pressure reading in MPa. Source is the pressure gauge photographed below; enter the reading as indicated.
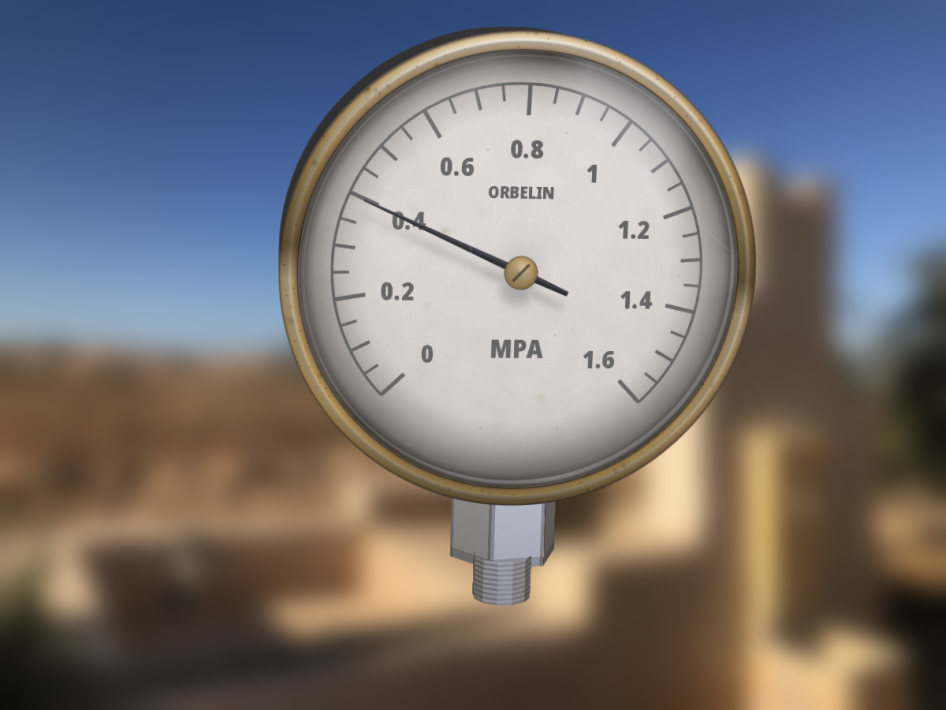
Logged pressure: 0.4 MPa
